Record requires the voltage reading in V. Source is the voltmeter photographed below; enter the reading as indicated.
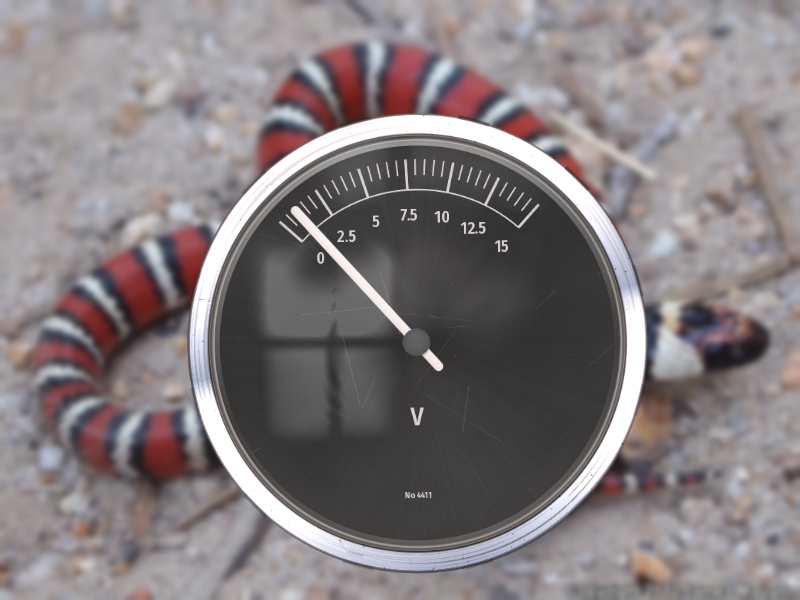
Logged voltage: 1 V
